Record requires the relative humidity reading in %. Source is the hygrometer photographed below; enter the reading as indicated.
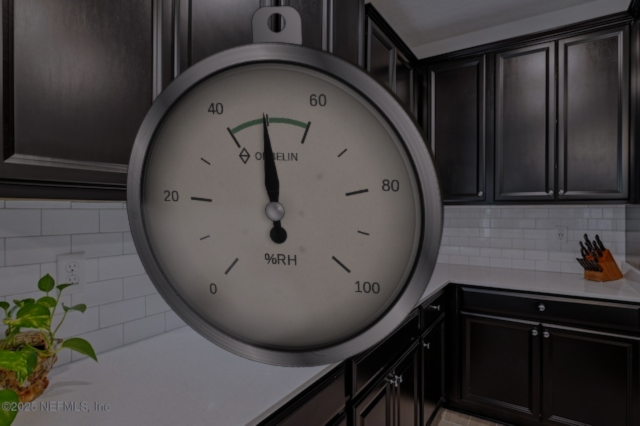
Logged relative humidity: 50 %
